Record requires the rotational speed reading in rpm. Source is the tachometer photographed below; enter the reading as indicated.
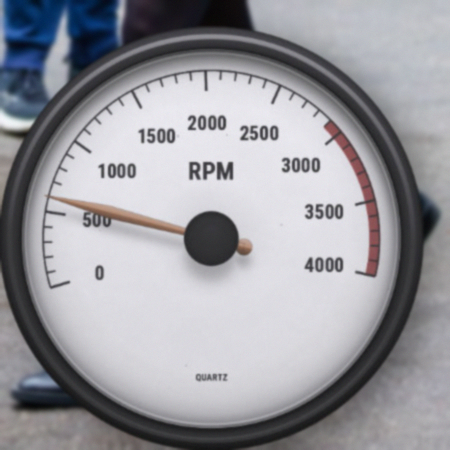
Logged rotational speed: 600 rpm
